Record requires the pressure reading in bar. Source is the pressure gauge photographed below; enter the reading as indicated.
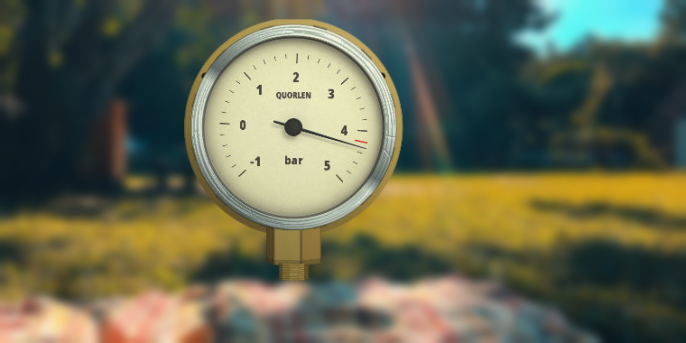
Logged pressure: 4.3 bar
